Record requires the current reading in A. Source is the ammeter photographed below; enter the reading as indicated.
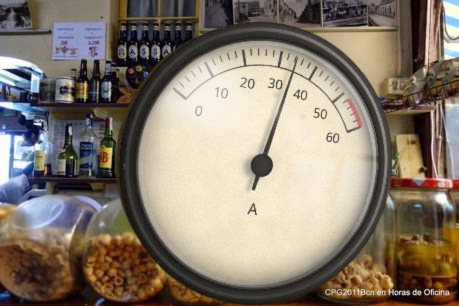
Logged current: 34 A
